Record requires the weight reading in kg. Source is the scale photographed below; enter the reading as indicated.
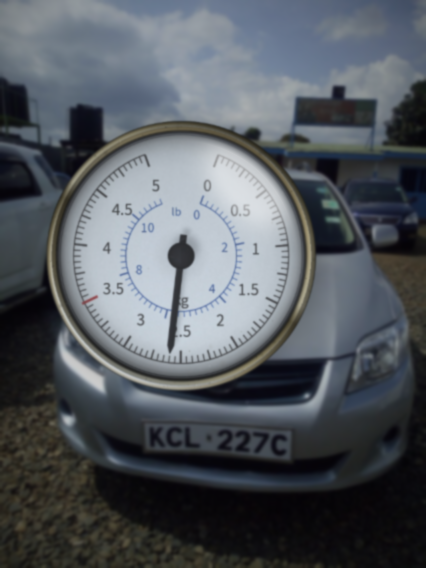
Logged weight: 2.6 kg
